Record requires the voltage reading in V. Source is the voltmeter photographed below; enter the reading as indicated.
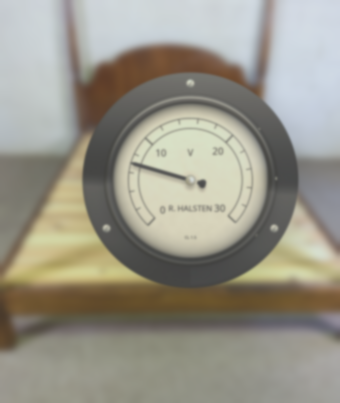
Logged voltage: 7 V
